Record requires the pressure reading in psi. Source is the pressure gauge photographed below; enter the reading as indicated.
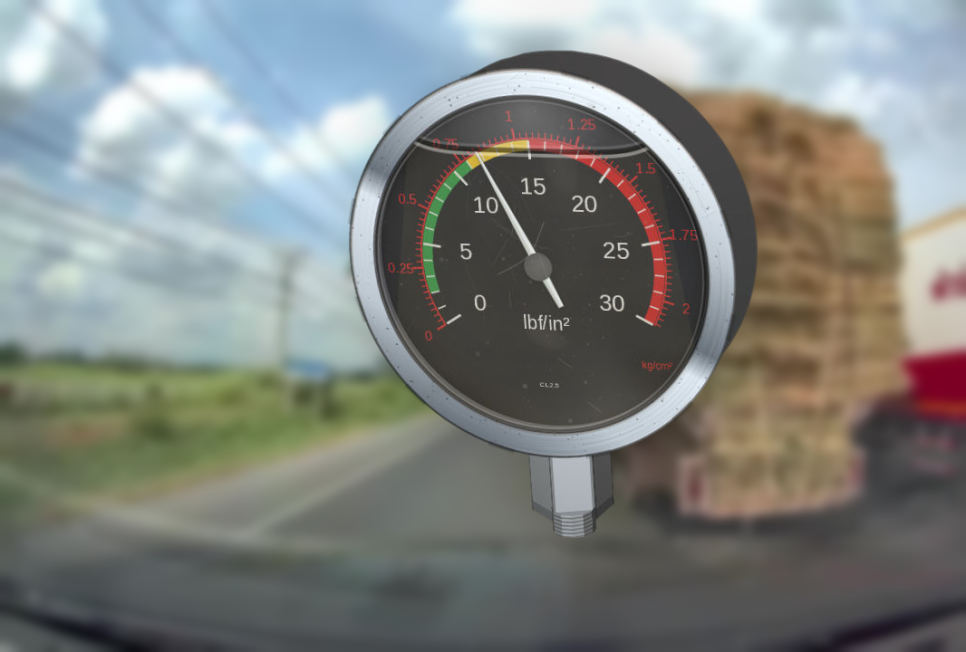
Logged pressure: 12 psi
